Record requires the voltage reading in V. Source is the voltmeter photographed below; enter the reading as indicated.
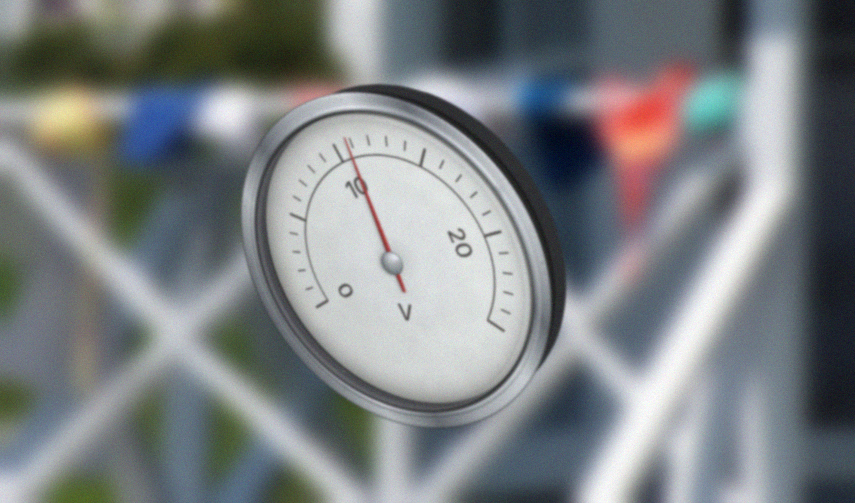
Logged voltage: 11 V
